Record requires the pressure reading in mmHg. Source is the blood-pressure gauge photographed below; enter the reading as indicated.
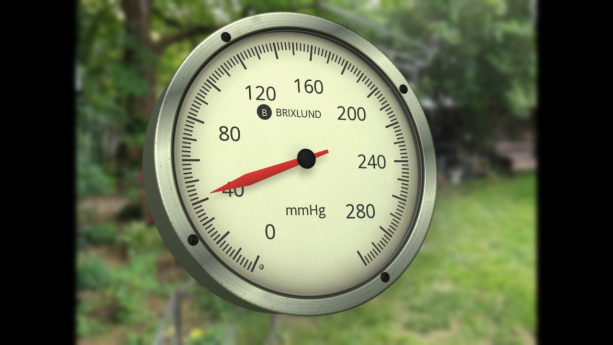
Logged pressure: 42 mmHg
